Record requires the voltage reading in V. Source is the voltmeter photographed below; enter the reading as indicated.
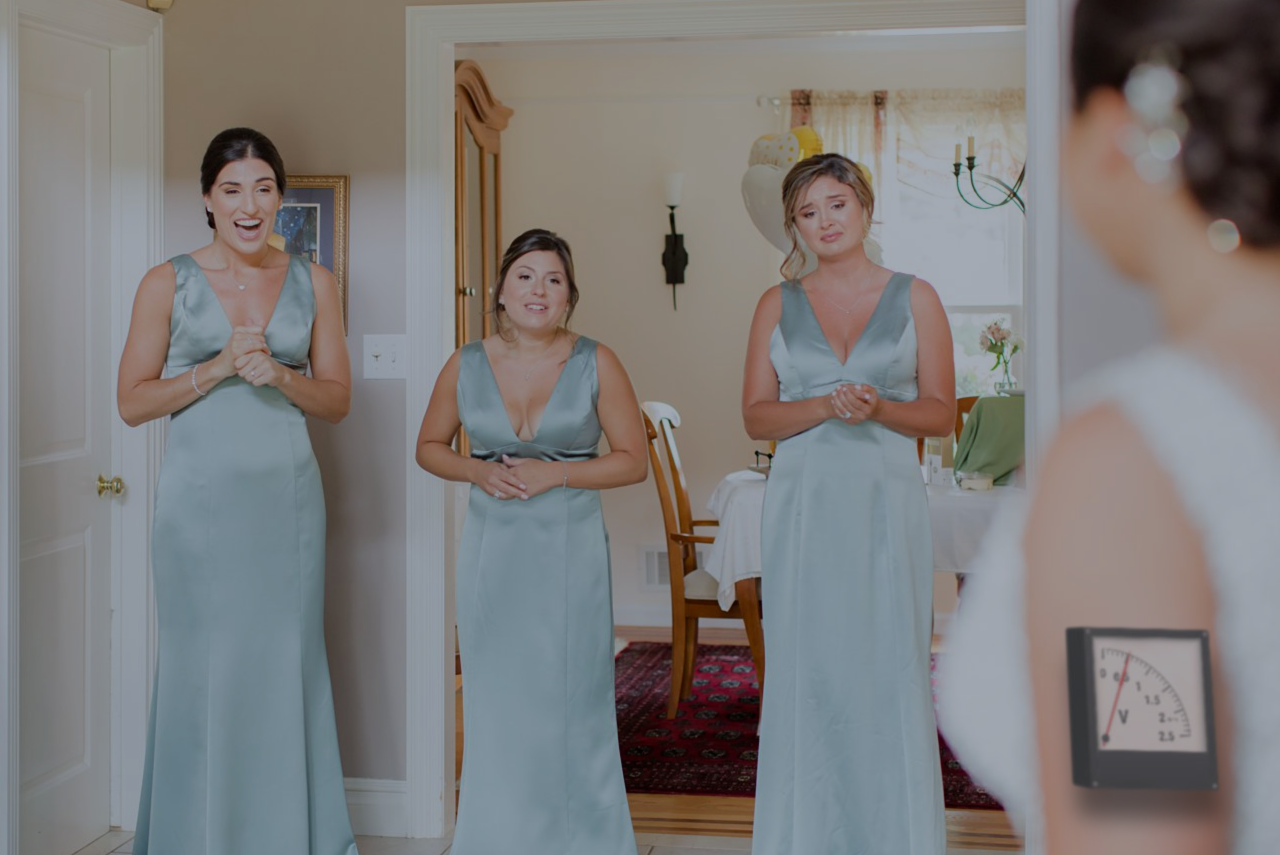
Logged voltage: 0.5 V
